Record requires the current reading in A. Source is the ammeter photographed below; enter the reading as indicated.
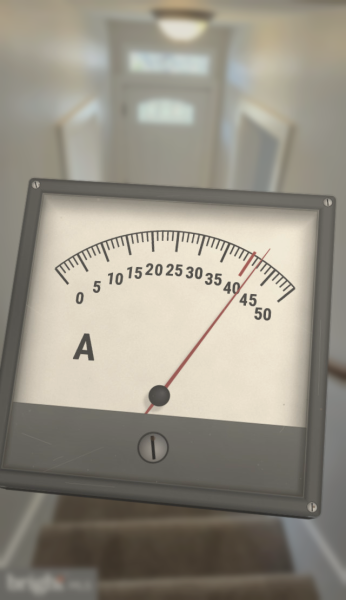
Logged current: 42 A
